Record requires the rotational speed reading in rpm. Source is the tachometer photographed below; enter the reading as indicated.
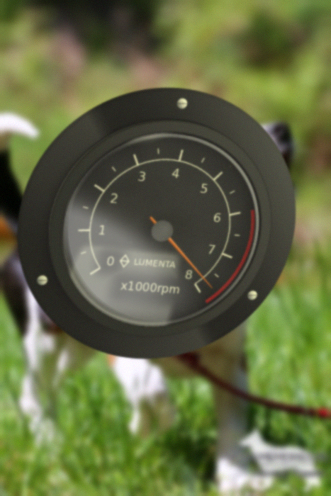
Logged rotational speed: 7750 rpm
